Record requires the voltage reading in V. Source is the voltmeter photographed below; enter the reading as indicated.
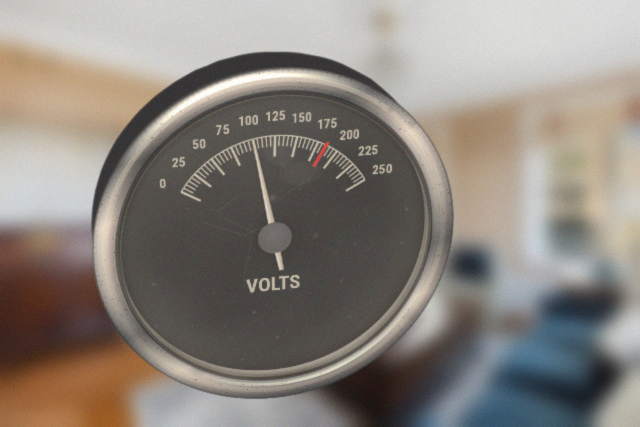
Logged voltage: 100 V
